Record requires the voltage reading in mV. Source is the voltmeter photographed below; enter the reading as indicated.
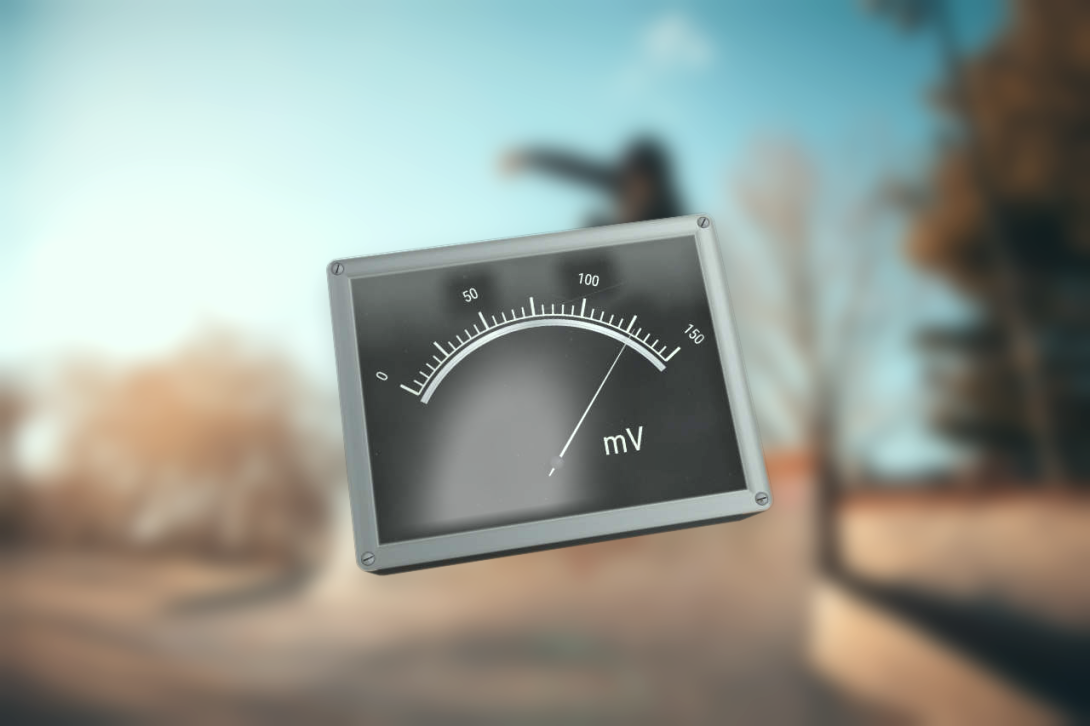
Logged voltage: 127.5 mV
